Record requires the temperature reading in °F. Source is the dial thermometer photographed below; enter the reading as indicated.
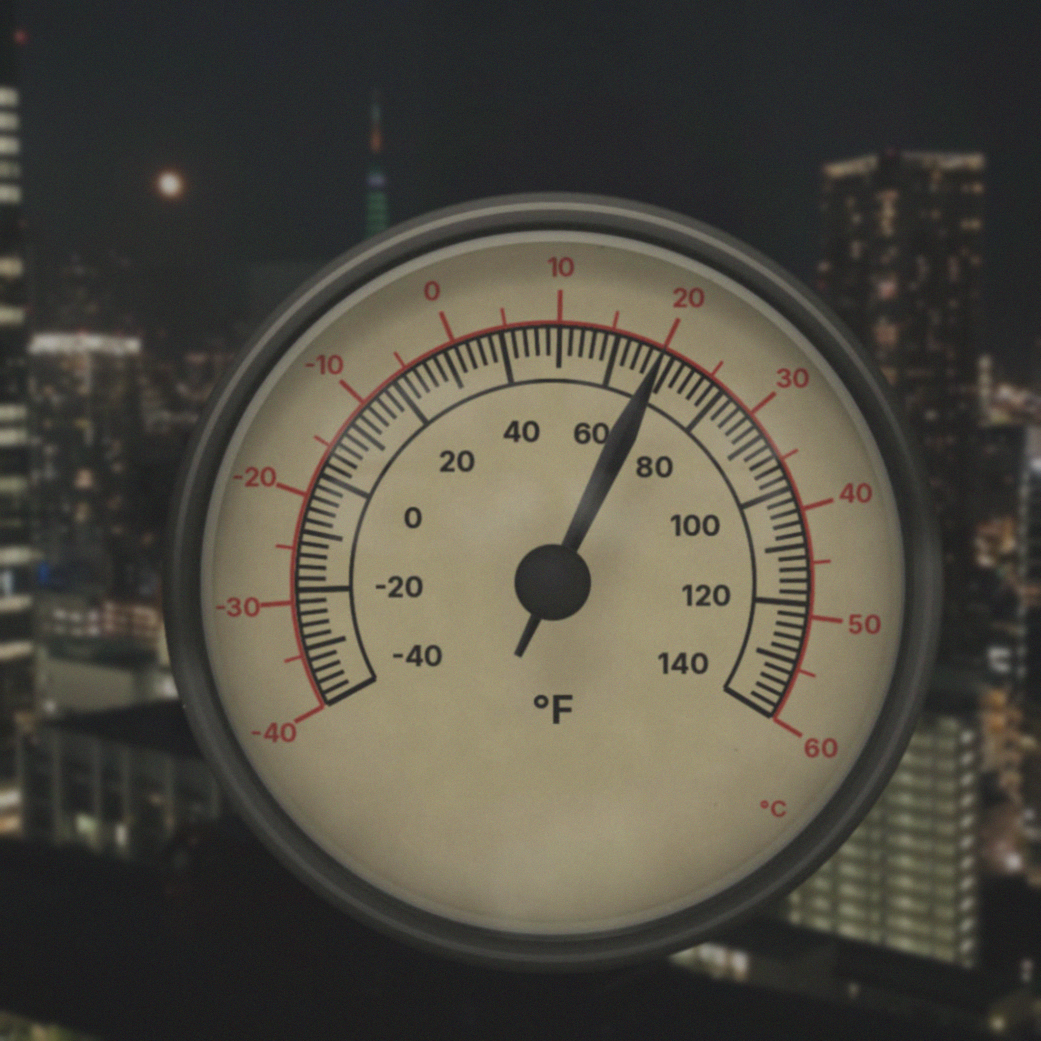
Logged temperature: 68 °F
